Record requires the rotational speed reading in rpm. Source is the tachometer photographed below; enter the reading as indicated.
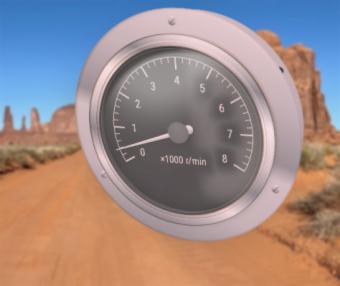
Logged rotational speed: 400 rpm
